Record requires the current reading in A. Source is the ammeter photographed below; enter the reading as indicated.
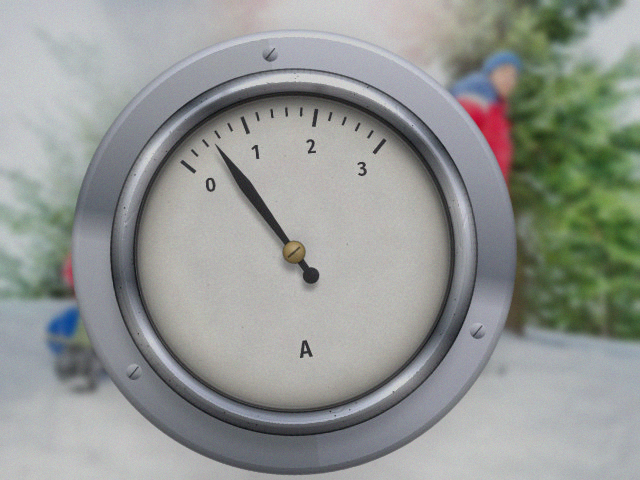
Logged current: 0.5 A
